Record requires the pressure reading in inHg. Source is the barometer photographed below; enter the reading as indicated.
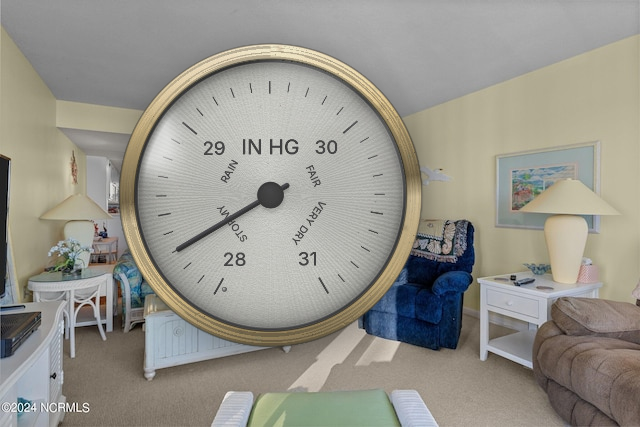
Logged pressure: 28.3 inHg
